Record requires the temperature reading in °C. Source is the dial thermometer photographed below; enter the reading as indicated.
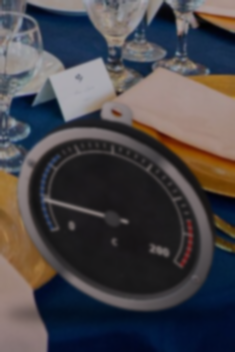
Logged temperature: 25 °C
